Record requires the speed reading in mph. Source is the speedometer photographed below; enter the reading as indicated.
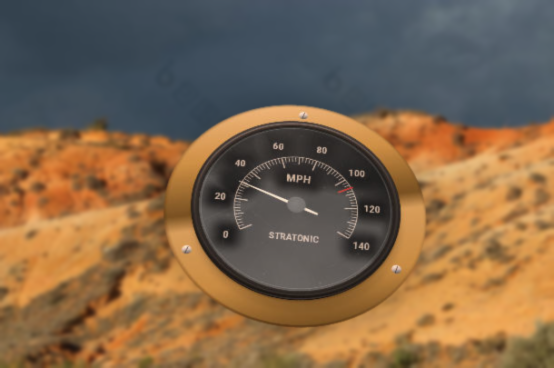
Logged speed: 30 mph
